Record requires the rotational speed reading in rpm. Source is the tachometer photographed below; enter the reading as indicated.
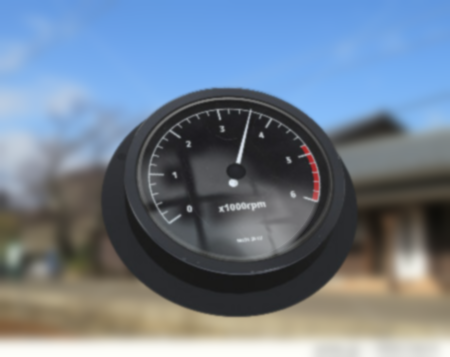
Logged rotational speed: 3600 rpm
